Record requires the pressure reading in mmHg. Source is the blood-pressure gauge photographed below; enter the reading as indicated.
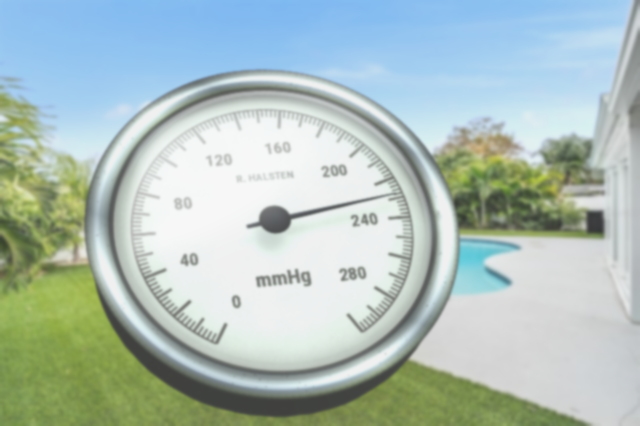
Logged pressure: 230 mmHg
